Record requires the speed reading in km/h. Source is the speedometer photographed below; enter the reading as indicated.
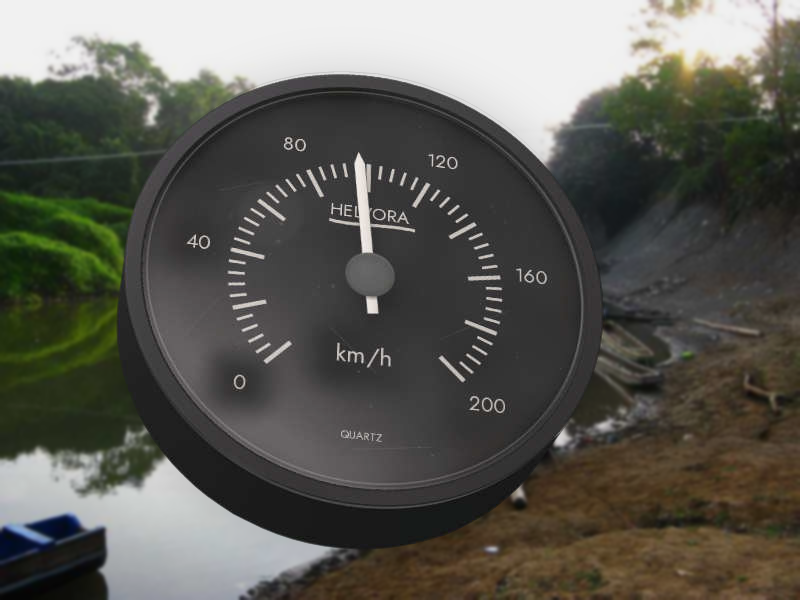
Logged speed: 96 km/h
